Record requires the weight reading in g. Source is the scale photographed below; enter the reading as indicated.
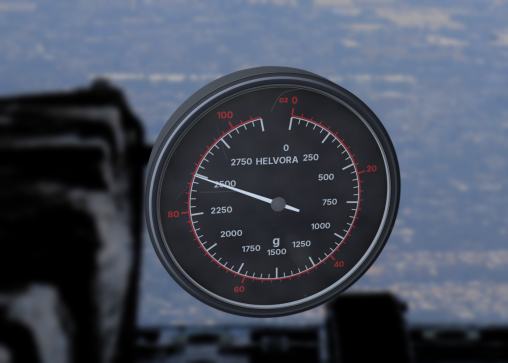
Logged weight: 2500 g
